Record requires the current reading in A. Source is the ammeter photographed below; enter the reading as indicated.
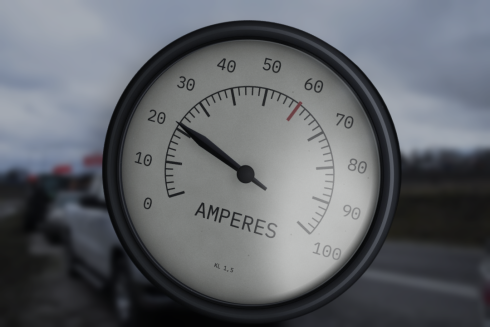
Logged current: 22 A
